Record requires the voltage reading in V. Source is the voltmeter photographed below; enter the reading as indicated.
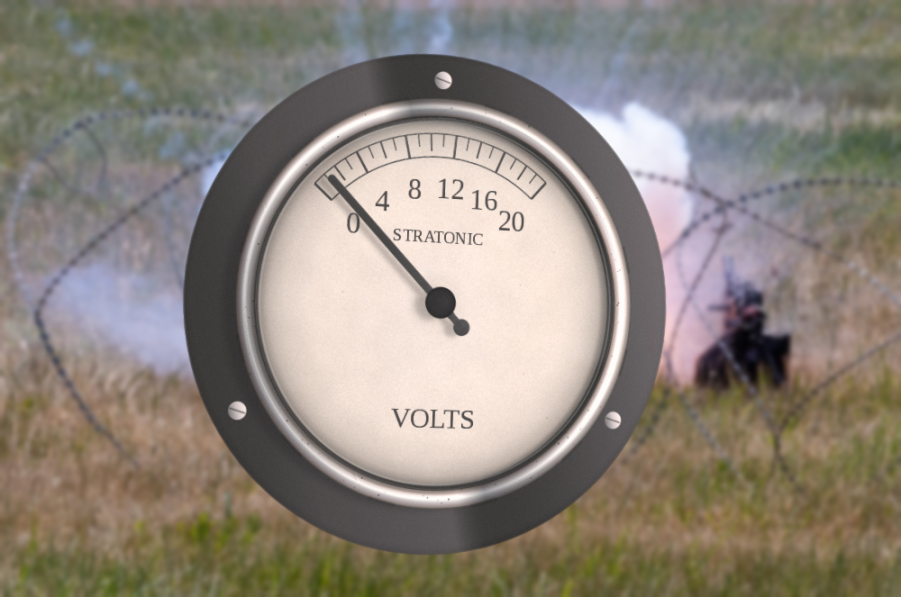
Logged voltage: 1 V
